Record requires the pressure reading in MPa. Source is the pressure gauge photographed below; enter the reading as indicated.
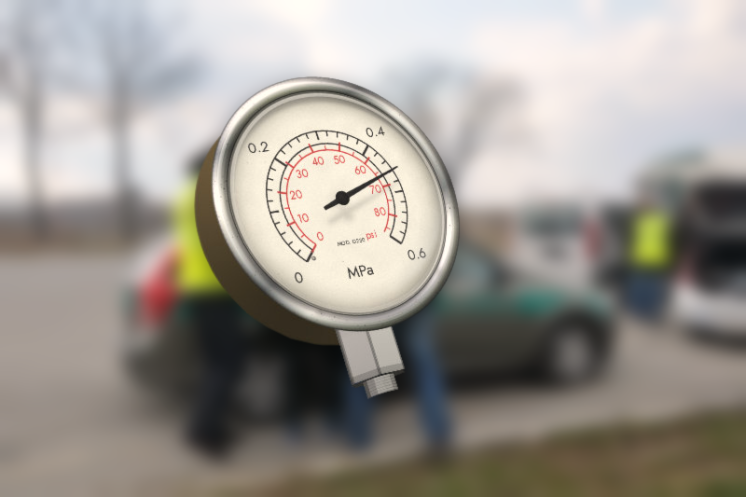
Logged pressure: 0.46 MPa
